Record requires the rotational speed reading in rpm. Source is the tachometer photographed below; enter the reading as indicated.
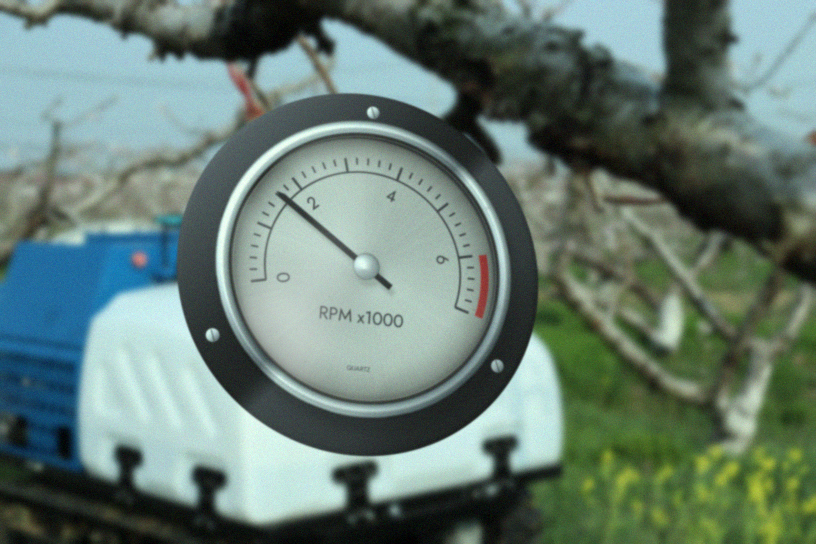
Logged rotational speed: 1600 rpm
